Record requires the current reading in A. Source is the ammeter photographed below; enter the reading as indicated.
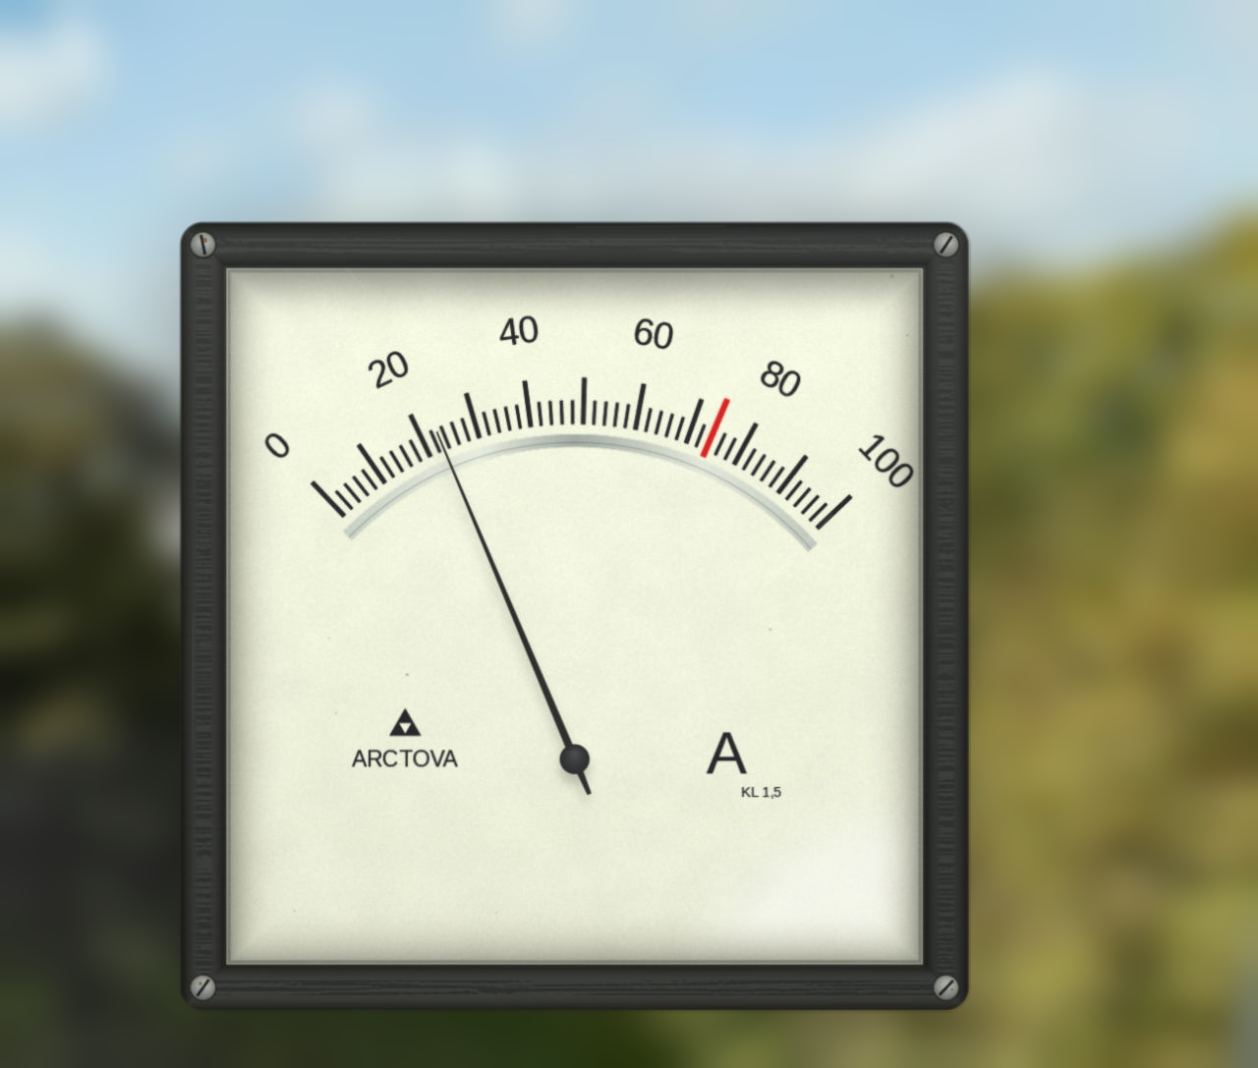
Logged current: 23 A
